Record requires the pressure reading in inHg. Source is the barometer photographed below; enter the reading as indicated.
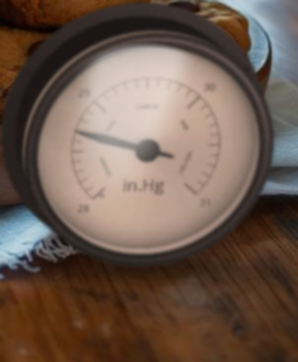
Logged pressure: 28.7 inHg
